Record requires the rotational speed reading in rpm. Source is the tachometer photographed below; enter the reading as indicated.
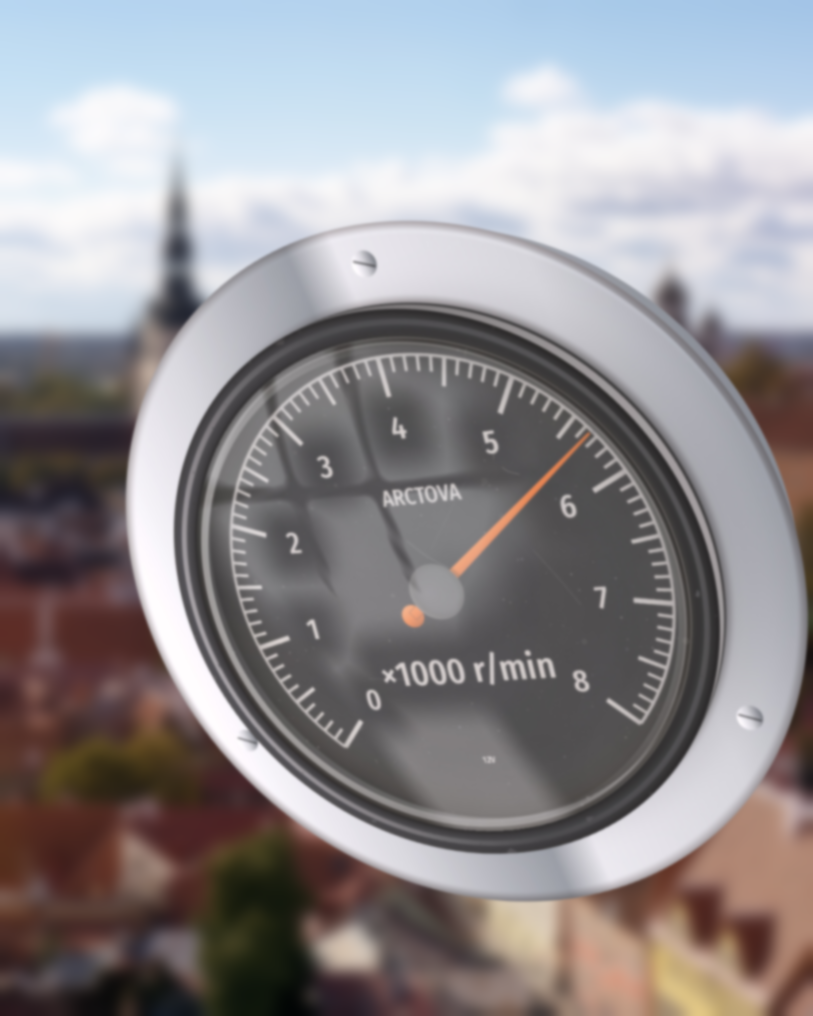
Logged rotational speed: 5650 rpm
